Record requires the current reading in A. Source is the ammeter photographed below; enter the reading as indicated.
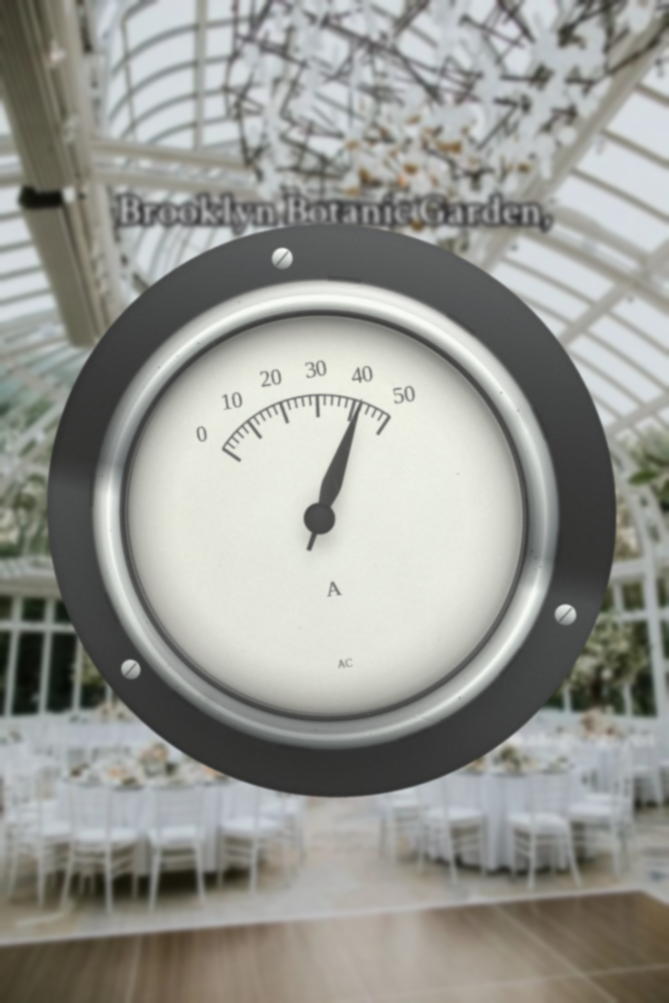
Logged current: 42 A
